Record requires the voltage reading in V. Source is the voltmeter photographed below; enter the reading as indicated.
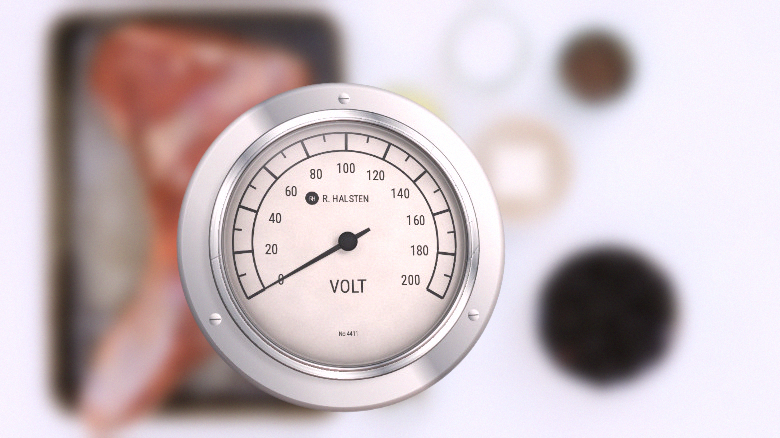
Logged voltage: 0 V
